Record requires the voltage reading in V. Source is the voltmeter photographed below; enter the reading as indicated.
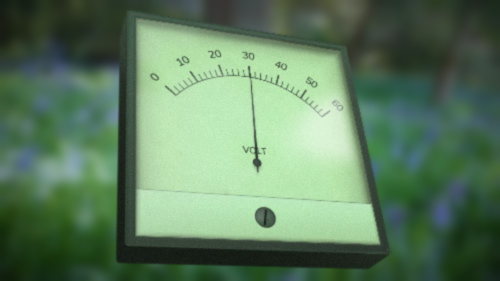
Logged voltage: 30 V
